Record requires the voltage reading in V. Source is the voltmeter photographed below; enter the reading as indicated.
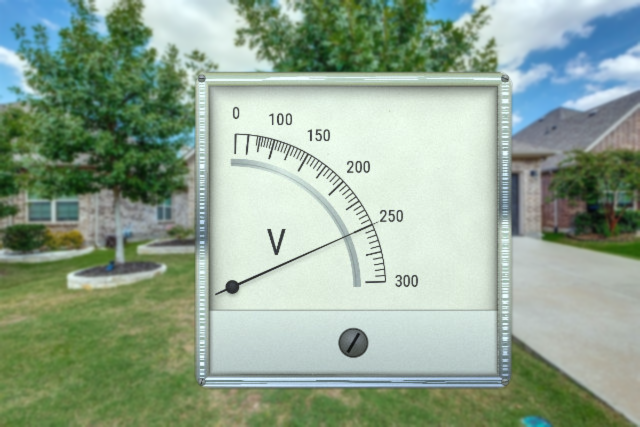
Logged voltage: 250 V
